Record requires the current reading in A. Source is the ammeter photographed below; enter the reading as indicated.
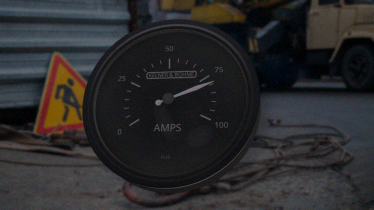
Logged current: 80 A
